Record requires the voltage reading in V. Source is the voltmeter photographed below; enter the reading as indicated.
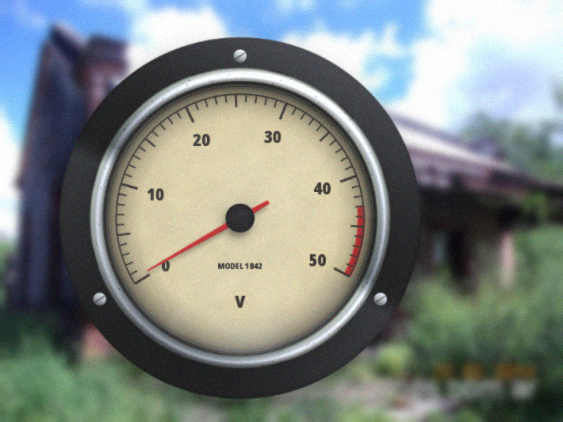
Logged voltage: 0.5 V
